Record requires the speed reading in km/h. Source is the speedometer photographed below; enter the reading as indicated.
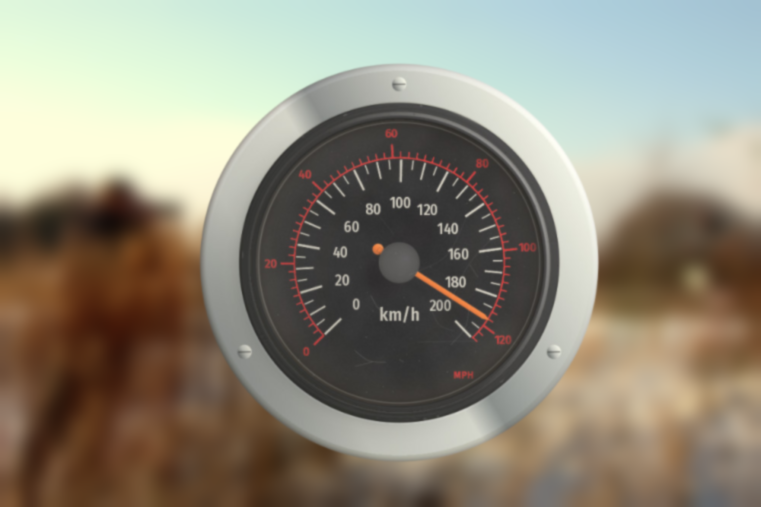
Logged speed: 190 km/h
